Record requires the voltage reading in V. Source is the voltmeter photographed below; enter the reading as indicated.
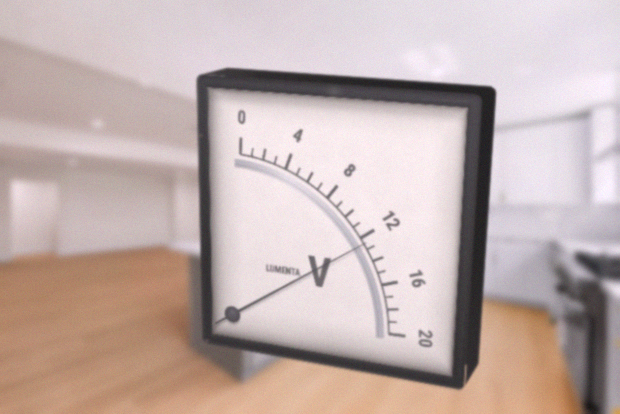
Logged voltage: 12.5 V
